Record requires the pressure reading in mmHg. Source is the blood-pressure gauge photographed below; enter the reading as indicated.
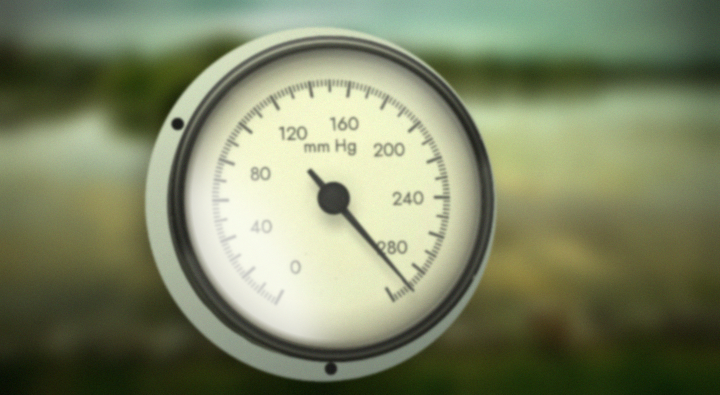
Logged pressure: 290 mmHg
